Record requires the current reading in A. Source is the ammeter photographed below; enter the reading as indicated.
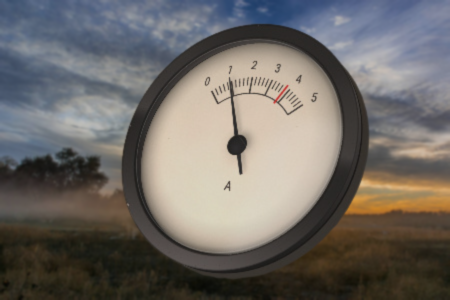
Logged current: 1 A
